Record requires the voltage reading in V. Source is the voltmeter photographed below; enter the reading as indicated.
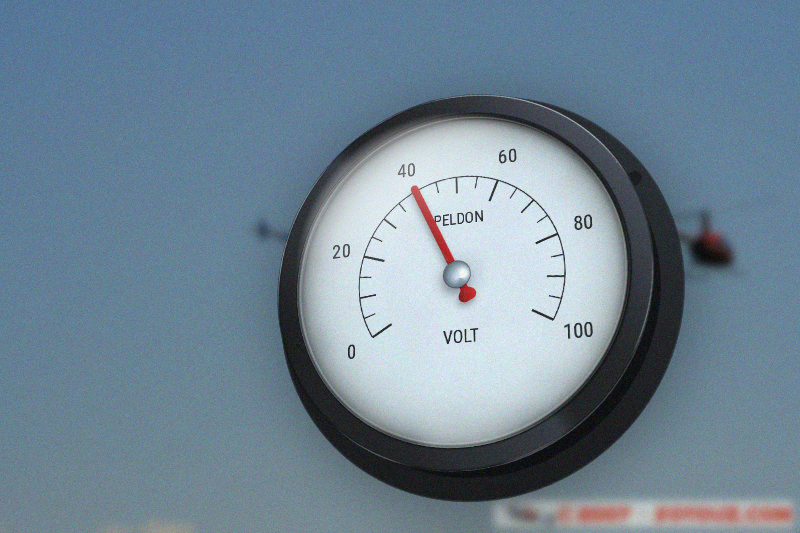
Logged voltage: 40 V
